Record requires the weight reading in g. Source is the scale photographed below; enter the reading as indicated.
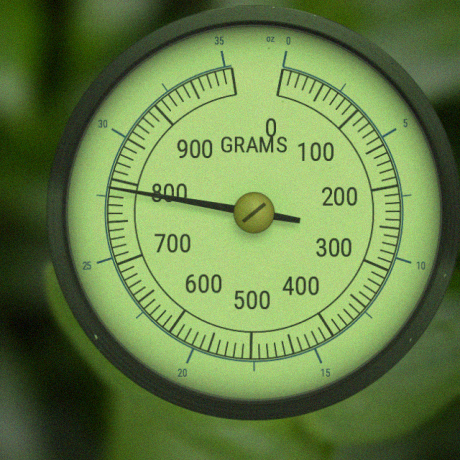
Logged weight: 790 g
